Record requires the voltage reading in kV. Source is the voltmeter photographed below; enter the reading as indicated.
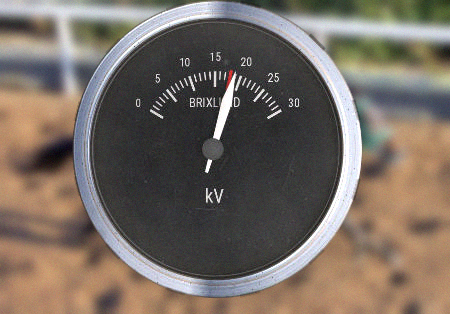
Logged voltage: 19 kV
